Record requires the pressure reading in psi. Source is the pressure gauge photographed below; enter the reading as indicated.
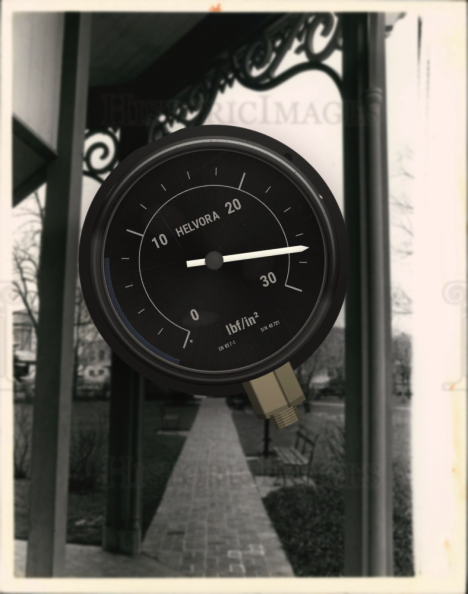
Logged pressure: 27 psi
